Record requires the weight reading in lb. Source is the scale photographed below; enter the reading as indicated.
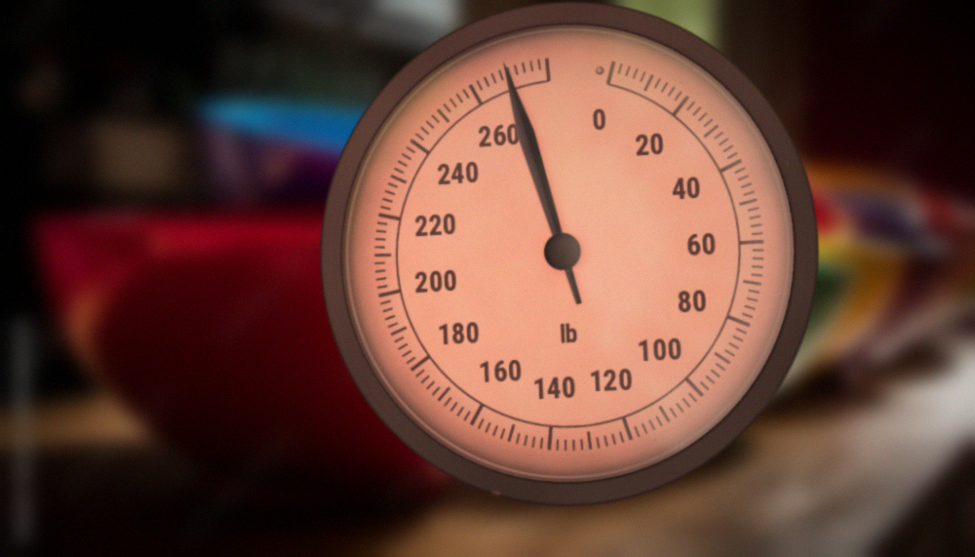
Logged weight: 270 lb
